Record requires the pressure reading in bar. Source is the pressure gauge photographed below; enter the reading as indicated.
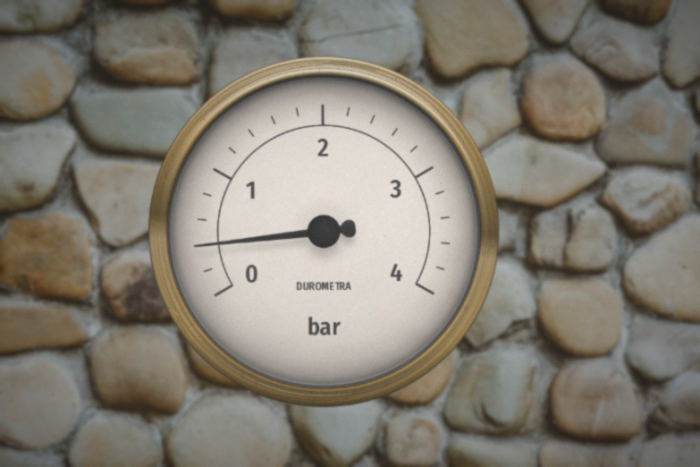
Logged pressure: 0.4 bar
